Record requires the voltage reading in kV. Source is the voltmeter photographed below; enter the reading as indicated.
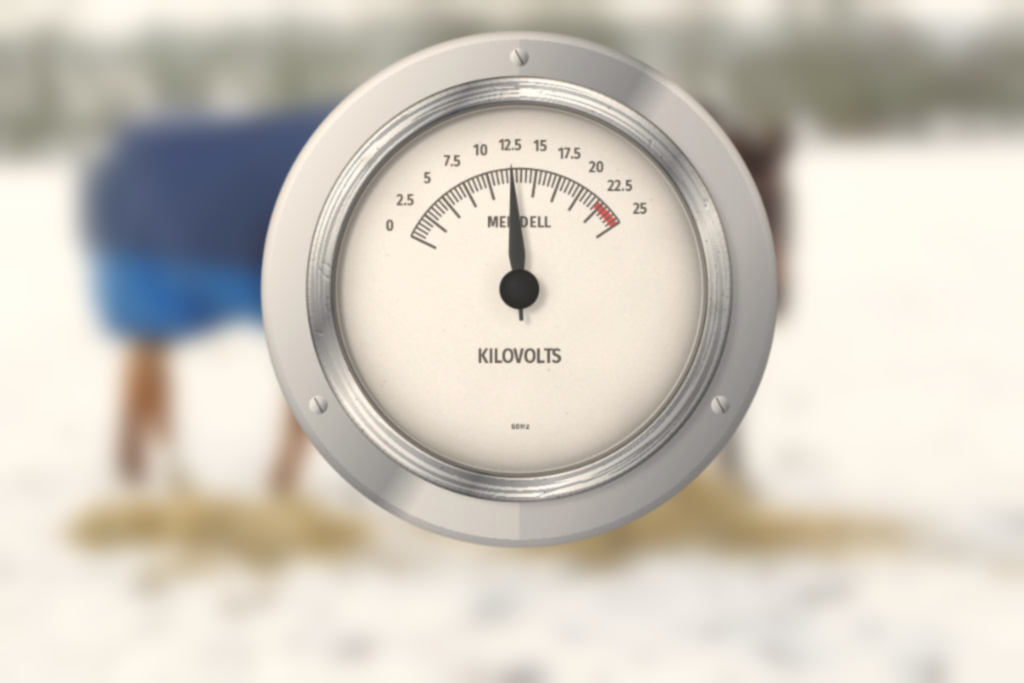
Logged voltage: 12.5 kV
